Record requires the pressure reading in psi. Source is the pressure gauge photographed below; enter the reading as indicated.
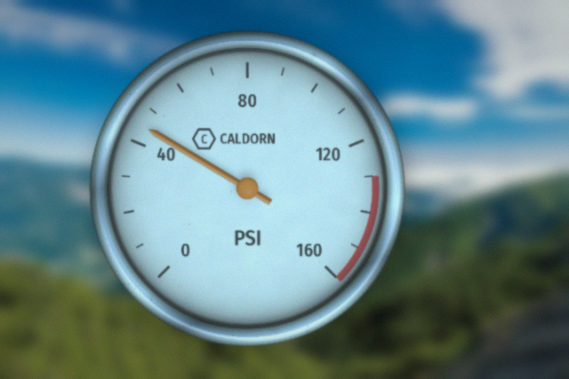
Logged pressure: 45 psi
